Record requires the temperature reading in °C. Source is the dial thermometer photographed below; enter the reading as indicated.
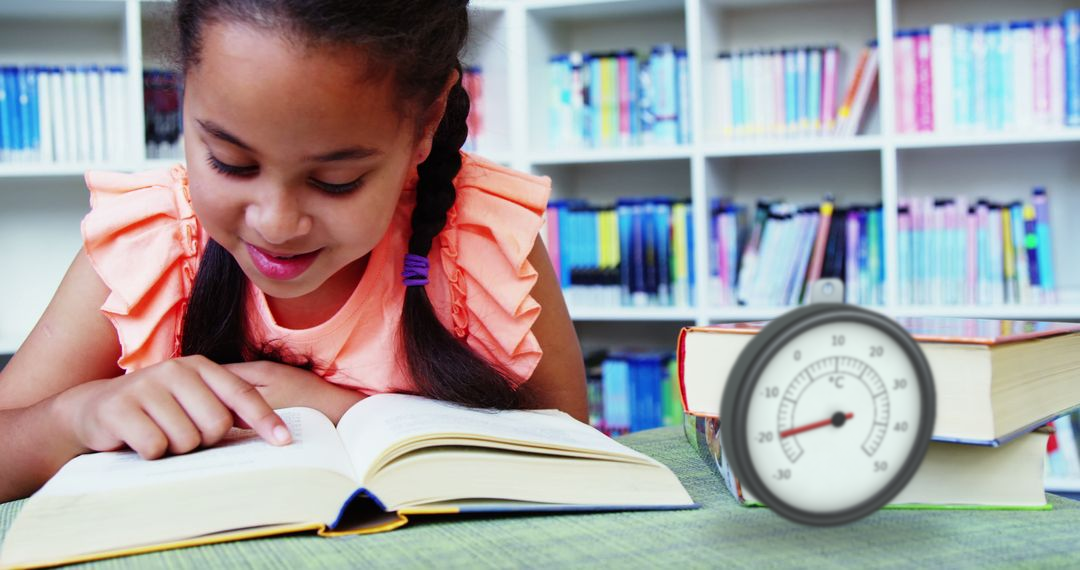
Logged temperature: -20 °C
